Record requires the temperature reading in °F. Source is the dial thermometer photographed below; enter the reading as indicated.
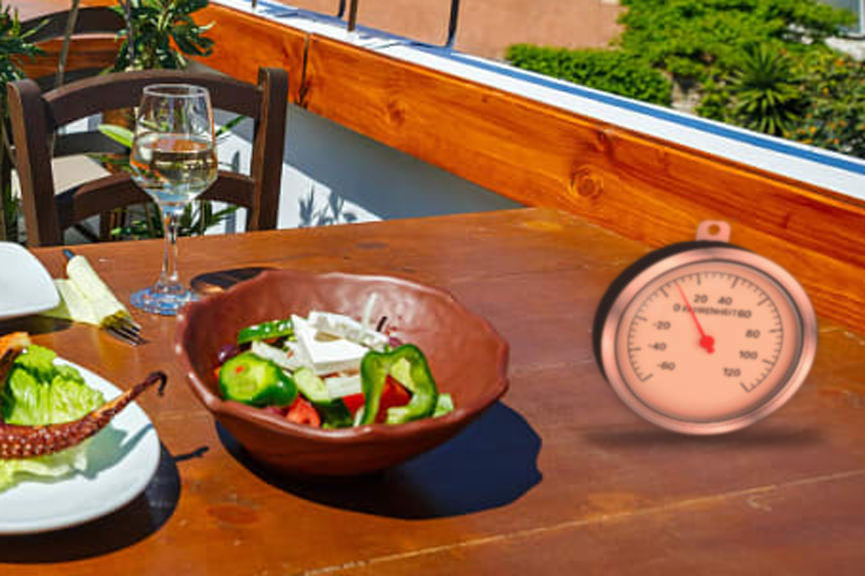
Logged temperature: 8 °F
